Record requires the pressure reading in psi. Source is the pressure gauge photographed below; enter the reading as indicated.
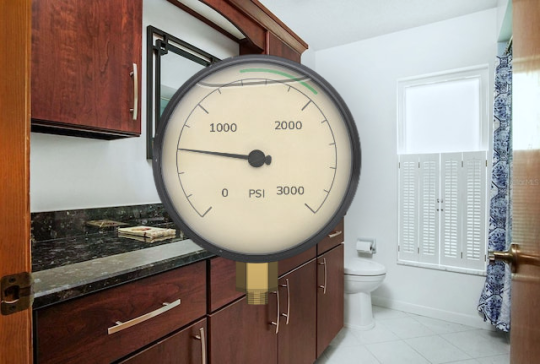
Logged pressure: 600 psi
